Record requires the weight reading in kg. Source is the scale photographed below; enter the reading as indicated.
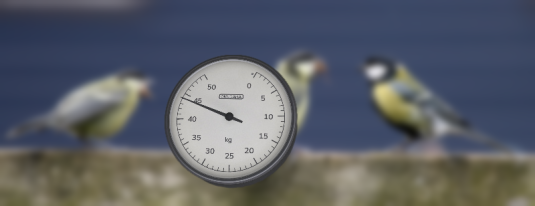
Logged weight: 44 kg
